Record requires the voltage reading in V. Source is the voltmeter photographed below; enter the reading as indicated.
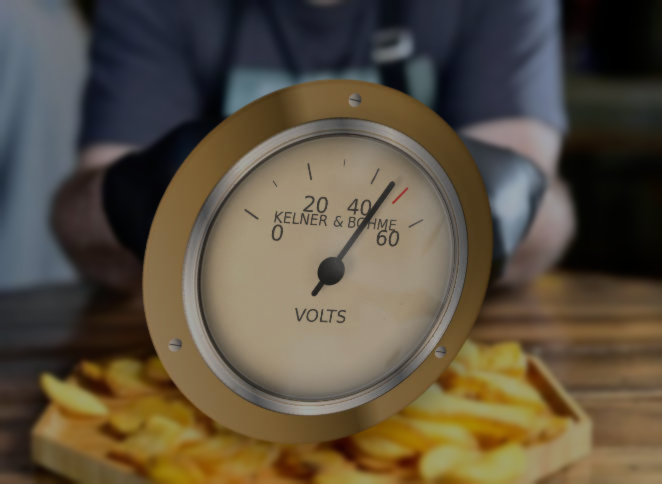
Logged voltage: 45 V
